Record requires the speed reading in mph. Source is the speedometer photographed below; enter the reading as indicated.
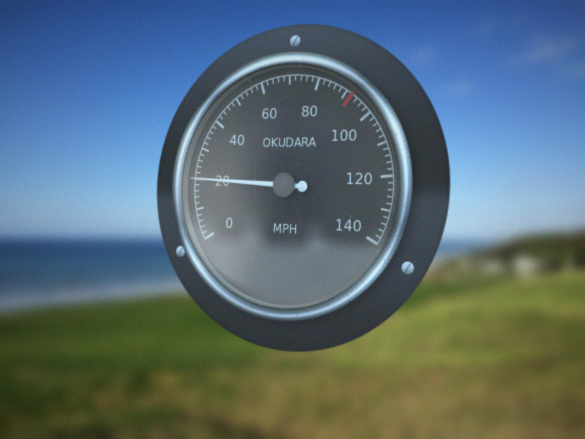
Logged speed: 20 mph
